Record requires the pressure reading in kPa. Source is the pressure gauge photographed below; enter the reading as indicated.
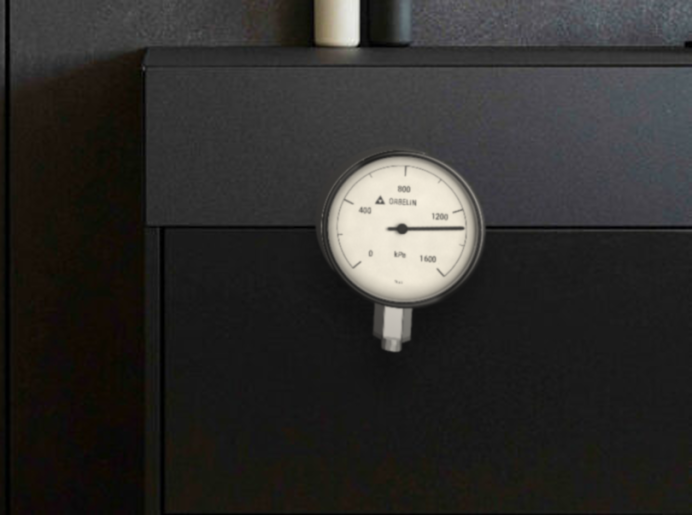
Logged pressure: 1300 kPa
